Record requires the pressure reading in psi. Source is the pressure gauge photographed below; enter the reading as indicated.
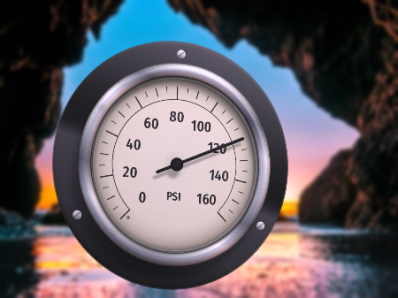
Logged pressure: 120 psi
